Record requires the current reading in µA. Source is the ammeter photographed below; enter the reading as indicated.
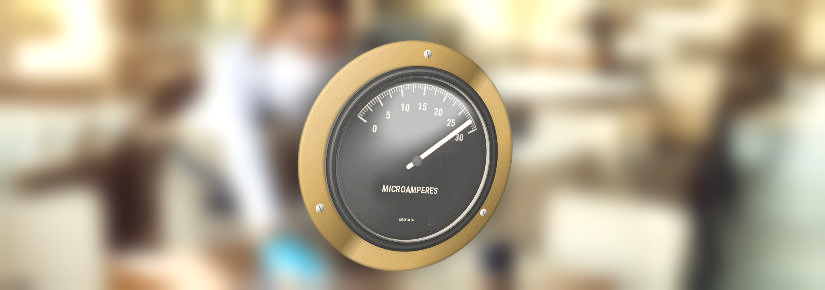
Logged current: 27.5 µA
